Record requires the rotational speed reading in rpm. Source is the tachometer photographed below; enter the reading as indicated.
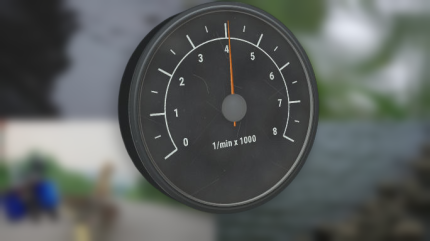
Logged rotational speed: 4000 rpm
